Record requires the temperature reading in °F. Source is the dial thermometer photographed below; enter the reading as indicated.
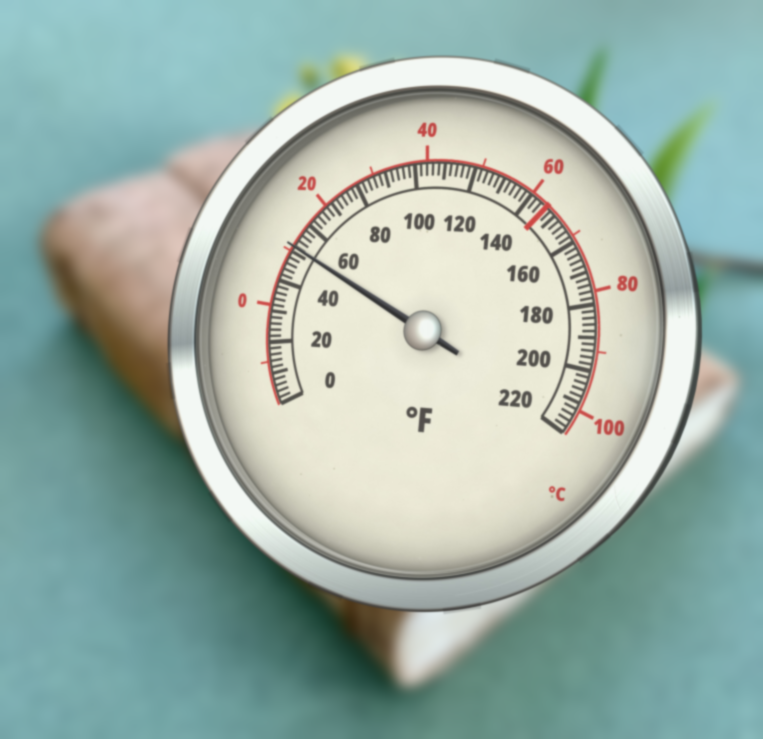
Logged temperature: 52 °F
